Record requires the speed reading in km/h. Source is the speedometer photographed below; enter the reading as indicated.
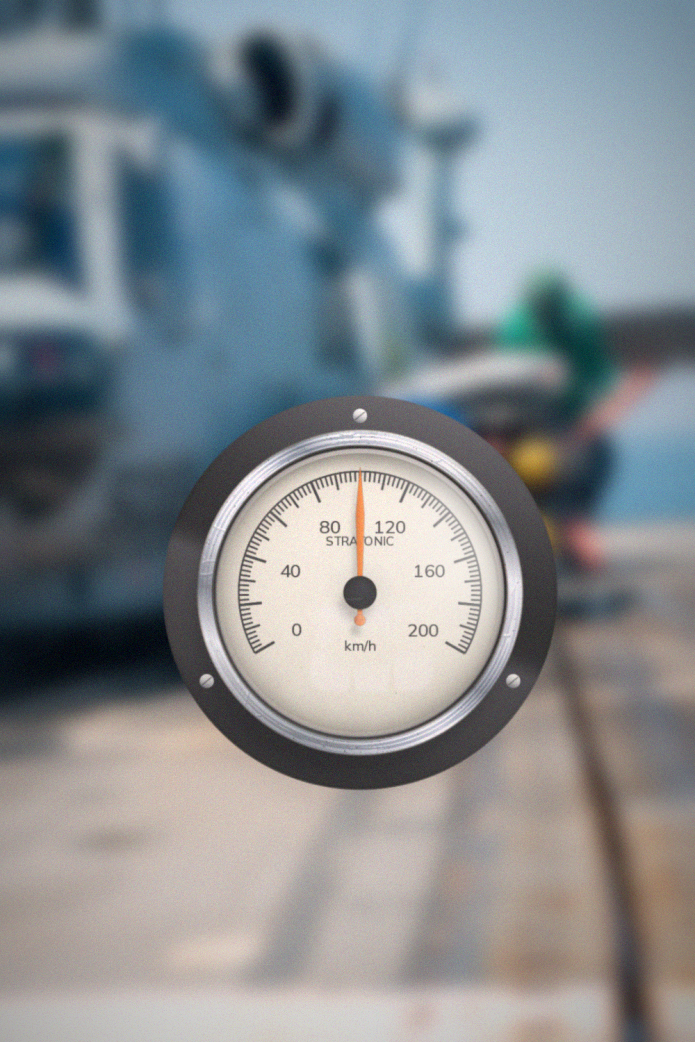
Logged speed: 100 km/h
